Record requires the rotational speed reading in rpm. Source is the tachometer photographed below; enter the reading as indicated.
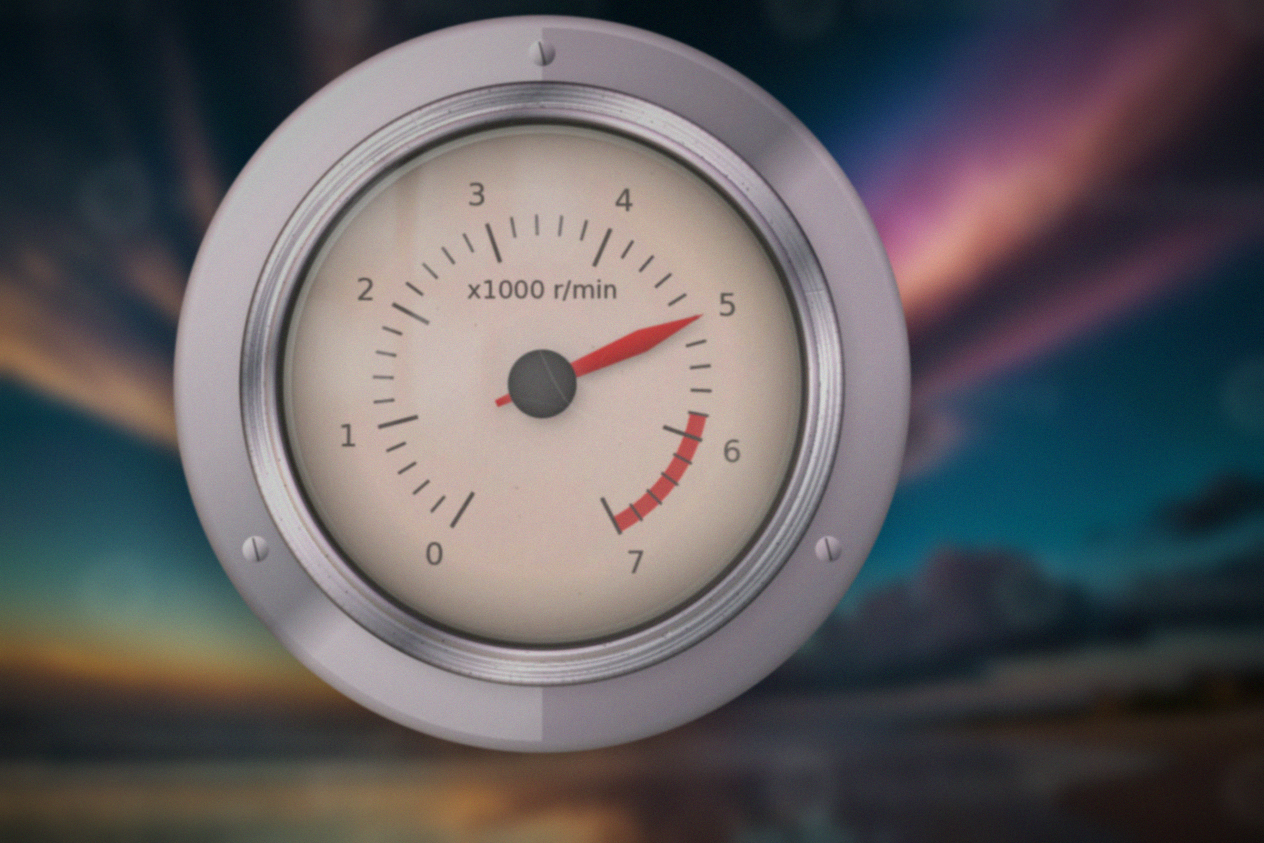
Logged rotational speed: 5000 rpm
